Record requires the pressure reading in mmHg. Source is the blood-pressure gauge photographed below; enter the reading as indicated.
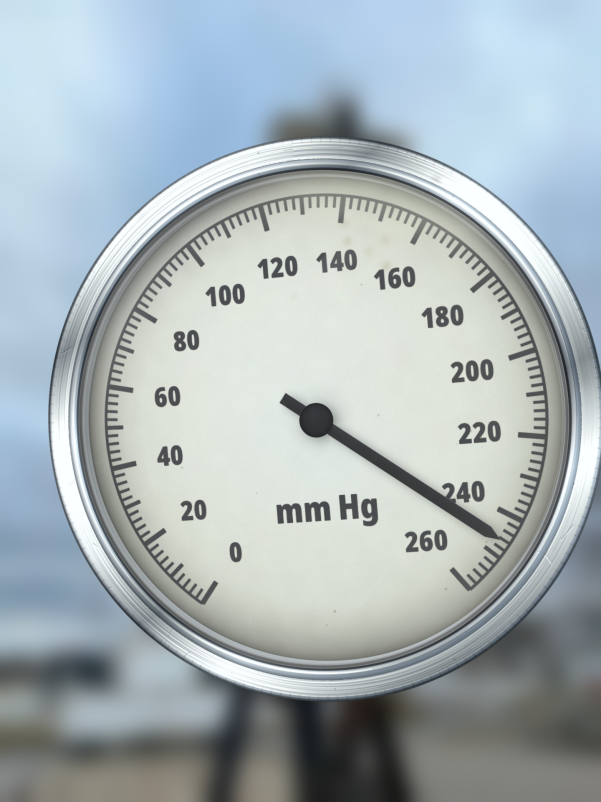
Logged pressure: 246 mmHg
